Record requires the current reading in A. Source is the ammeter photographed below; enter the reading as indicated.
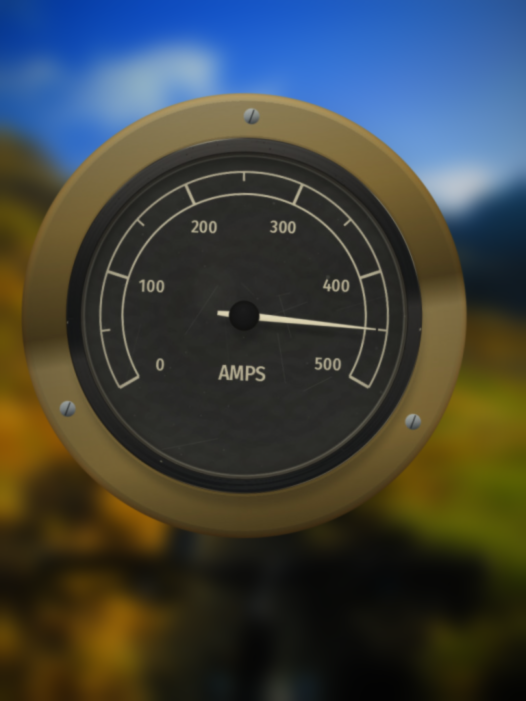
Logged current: 450 A
